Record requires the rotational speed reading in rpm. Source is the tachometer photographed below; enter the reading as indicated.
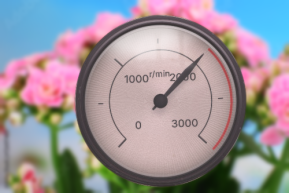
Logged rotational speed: 2000 rpm
